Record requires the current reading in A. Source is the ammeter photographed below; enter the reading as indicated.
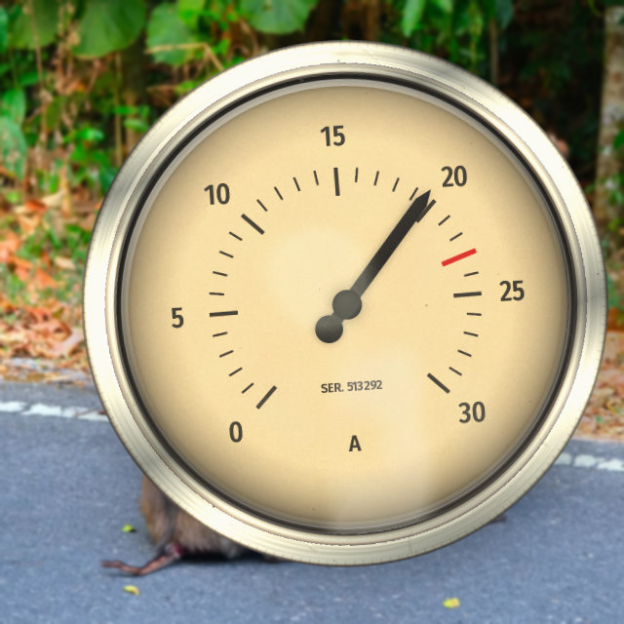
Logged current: 19.5 A
